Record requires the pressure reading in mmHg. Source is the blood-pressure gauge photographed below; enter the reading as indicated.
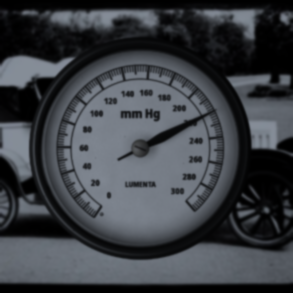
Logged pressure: 220 mmHg
